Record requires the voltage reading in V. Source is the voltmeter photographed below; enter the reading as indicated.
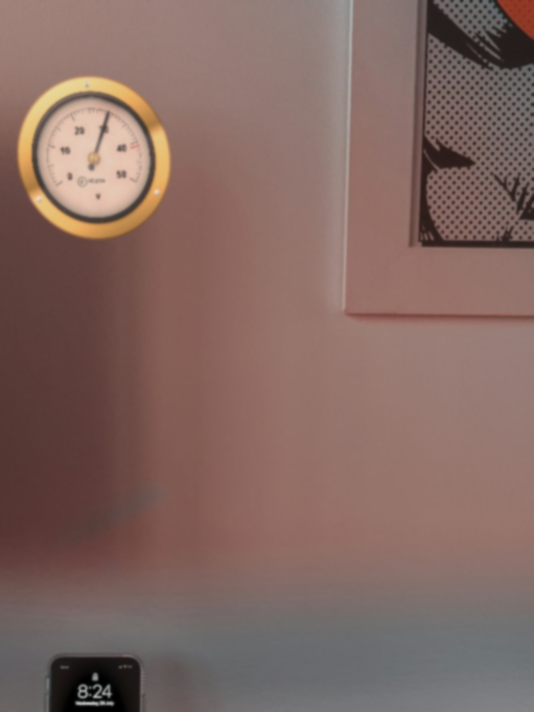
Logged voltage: 30 V
